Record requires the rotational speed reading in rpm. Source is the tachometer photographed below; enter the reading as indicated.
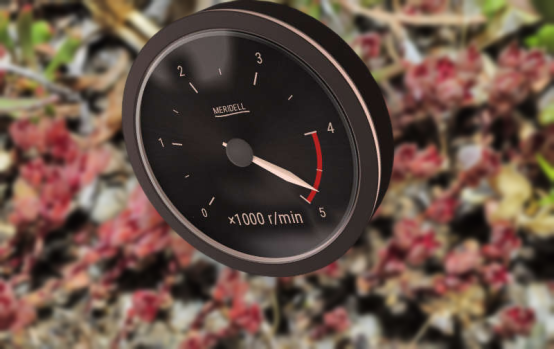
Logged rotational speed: 4750 rpm
